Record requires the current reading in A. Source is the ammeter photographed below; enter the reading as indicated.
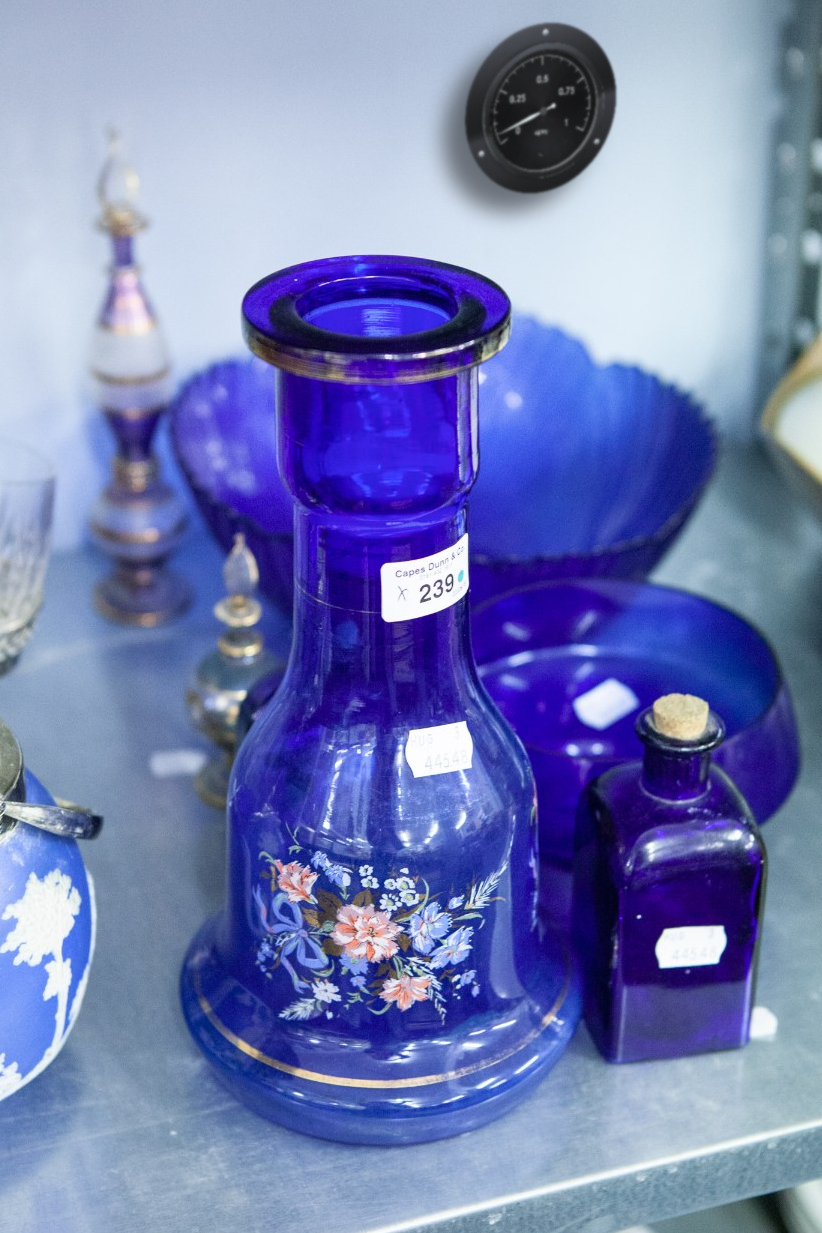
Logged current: 0.05 A
